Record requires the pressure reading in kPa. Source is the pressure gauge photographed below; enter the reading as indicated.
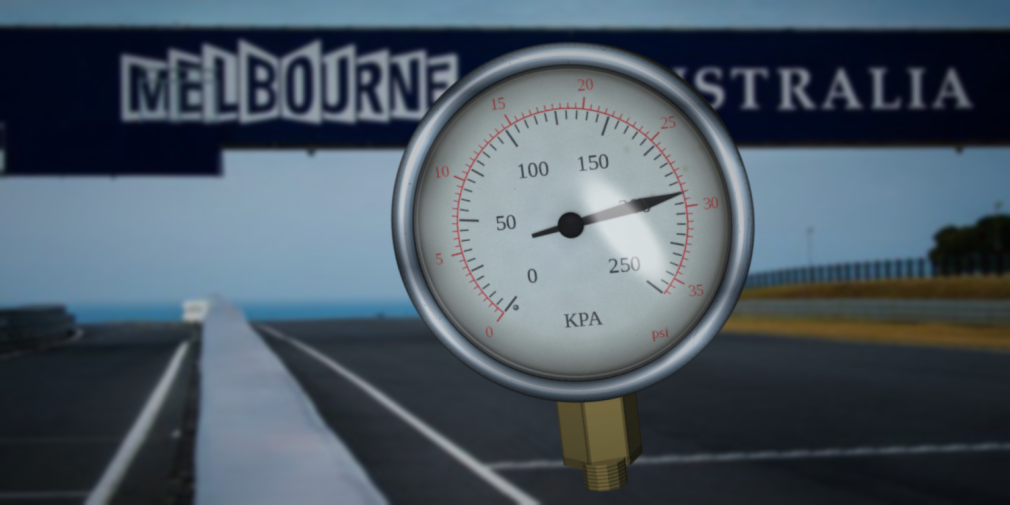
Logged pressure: 200 kPa
